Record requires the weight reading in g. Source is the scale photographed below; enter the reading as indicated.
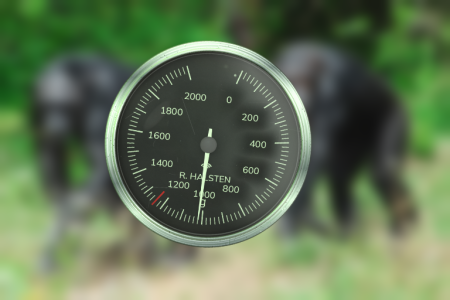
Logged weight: 1020 g
